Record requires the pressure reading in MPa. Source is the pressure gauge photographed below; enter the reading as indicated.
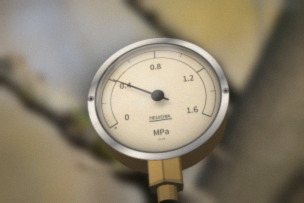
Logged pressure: 0.4 MPa
